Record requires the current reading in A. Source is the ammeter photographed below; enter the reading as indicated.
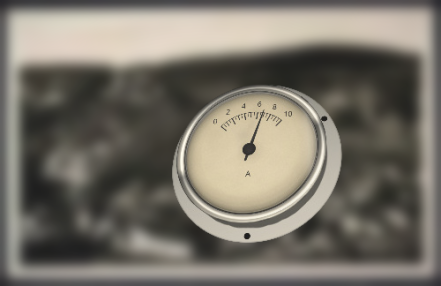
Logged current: 7 A
